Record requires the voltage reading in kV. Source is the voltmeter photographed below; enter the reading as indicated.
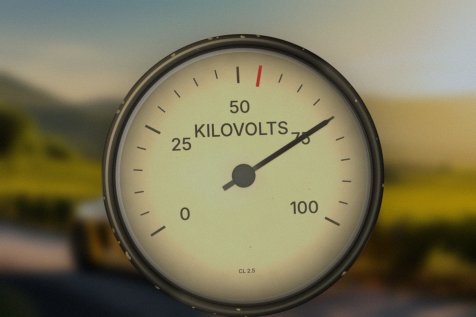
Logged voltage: 75 kV
